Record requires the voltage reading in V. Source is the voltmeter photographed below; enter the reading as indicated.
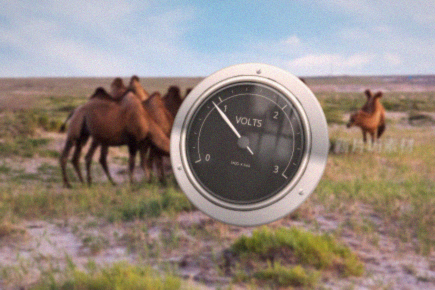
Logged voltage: 0.9 V
